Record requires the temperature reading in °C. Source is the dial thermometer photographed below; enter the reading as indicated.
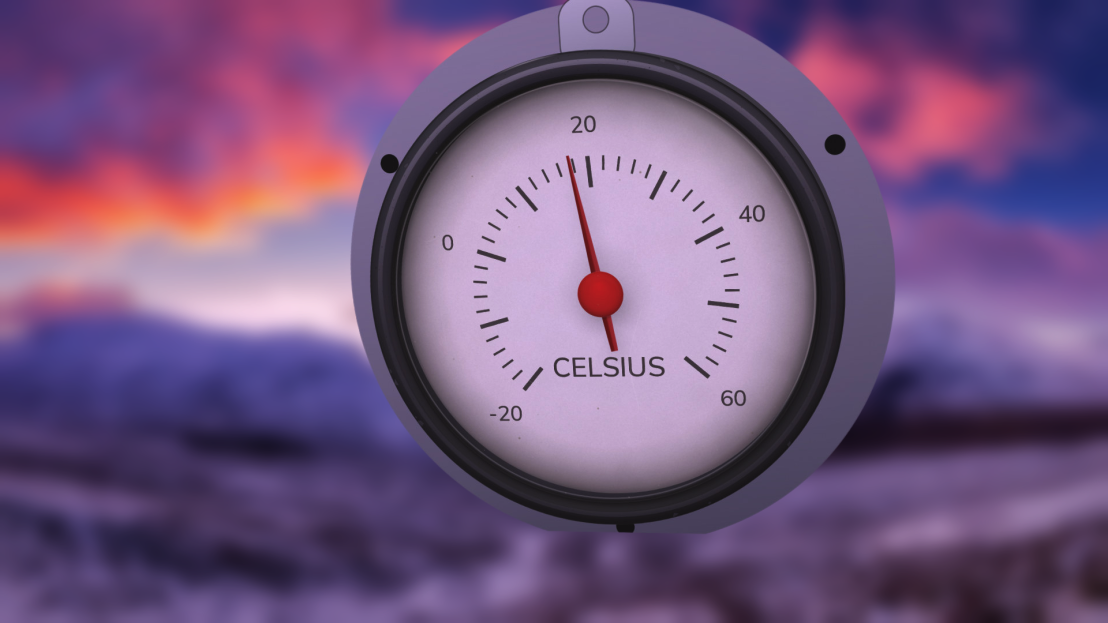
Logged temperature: 18 °C
